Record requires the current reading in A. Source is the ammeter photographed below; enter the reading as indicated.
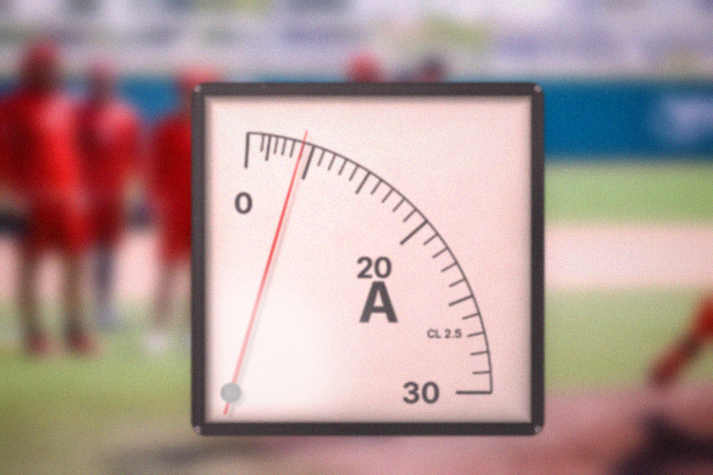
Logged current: 9 A
